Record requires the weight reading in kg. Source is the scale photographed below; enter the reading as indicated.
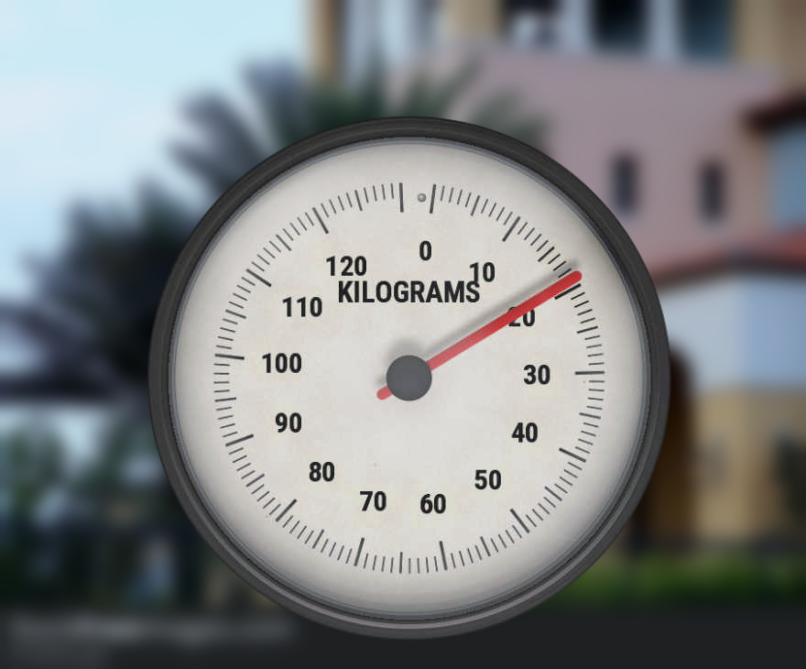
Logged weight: 19 kg
